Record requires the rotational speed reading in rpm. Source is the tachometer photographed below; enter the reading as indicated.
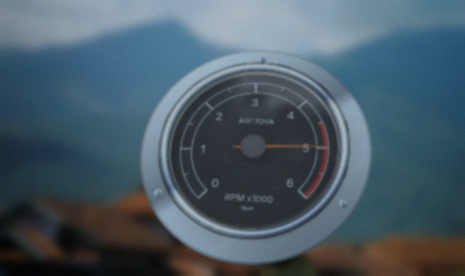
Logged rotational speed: 5000 rpm
